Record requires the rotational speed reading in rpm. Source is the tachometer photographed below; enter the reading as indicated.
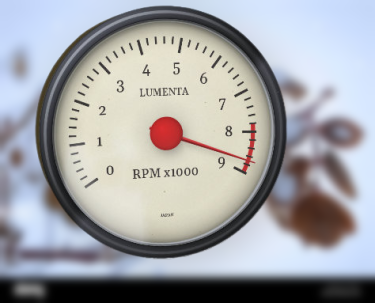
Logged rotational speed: 8700 rpm
